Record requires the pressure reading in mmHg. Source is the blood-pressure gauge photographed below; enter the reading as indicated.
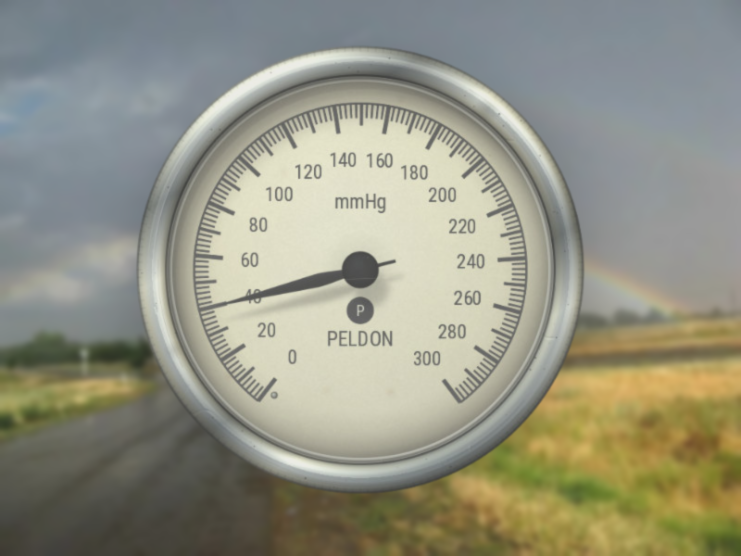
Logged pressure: 40 mmHg
